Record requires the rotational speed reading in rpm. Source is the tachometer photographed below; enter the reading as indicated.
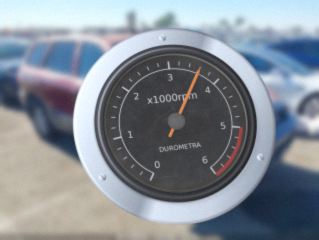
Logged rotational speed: 3600 rpm
